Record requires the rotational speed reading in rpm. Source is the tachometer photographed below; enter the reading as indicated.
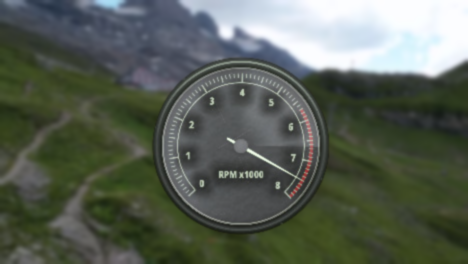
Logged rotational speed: 7500 rpm
